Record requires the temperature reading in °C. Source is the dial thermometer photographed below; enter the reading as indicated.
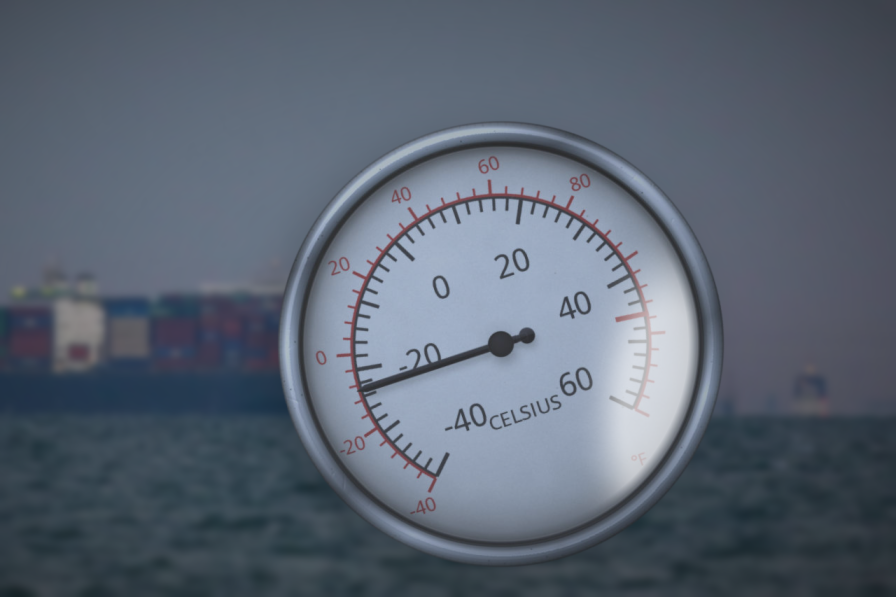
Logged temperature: -23 °C
